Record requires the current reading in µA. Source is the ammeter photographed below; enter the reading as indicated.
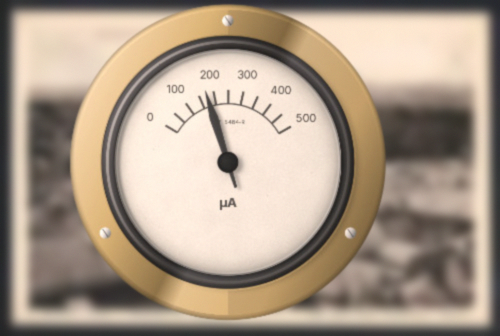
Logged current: 175 µA
